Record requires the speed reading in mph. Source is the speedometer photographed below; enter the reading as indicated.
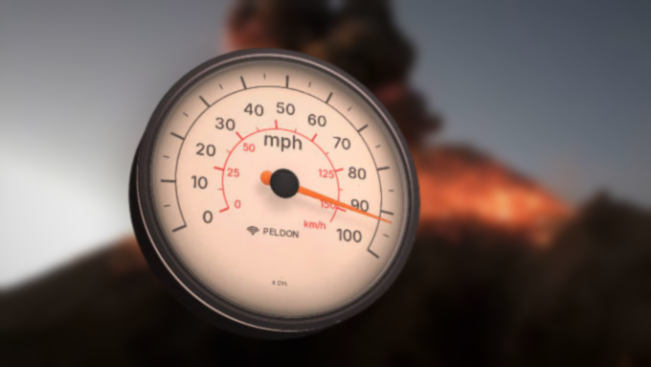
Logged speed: 92.5 mph
